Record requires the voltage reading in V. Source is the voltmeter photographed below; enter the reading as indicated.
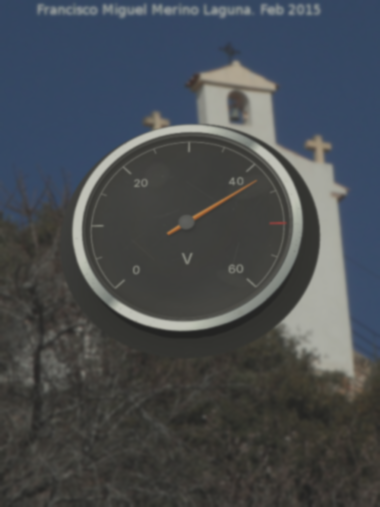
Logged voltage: 42.5 V
